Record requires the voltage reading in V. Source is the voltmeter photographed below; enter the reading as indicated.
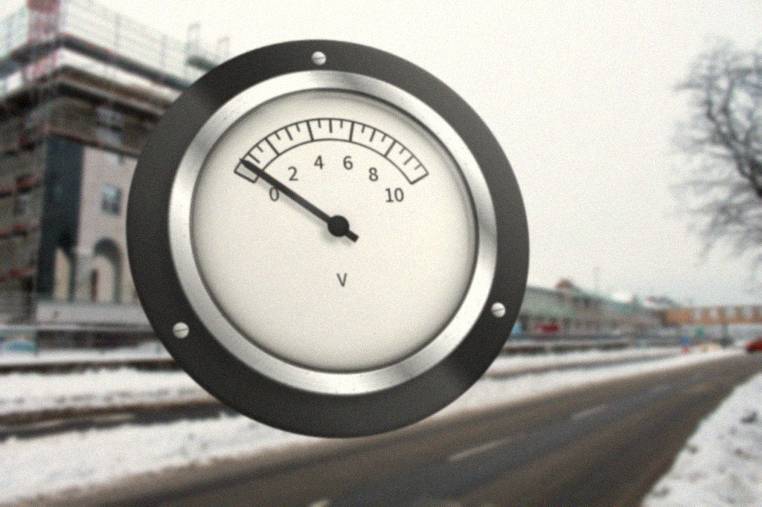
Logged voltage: 0.5 V
